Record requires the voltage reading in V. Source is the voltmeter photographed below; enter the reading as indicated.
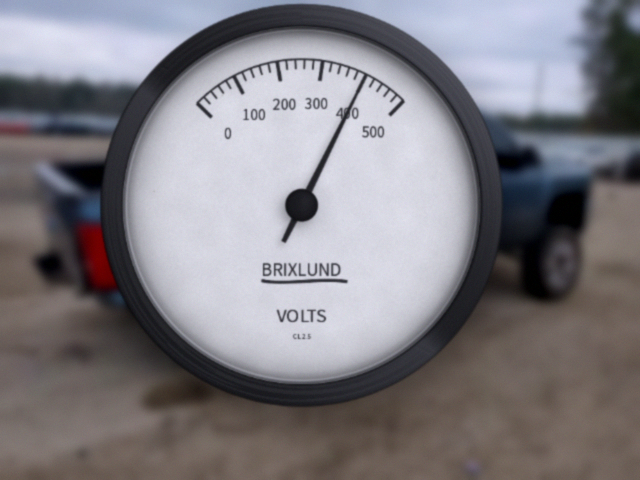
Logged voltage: 400 V
